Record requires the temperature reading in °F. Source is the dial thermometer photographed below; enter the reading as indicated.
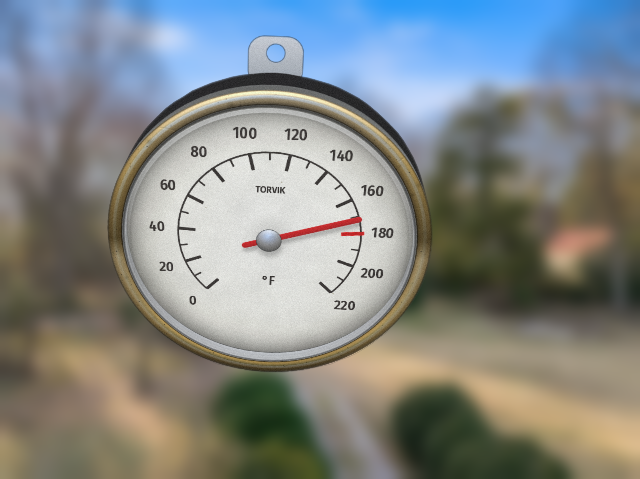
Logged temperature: 170 °F
